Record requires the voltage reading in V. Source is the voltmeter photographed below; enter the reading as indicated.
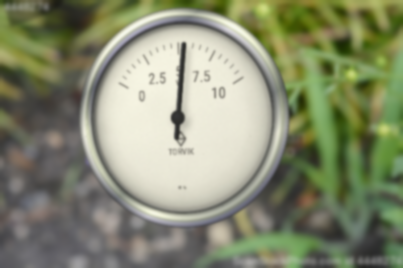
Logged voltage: 5.5 V
